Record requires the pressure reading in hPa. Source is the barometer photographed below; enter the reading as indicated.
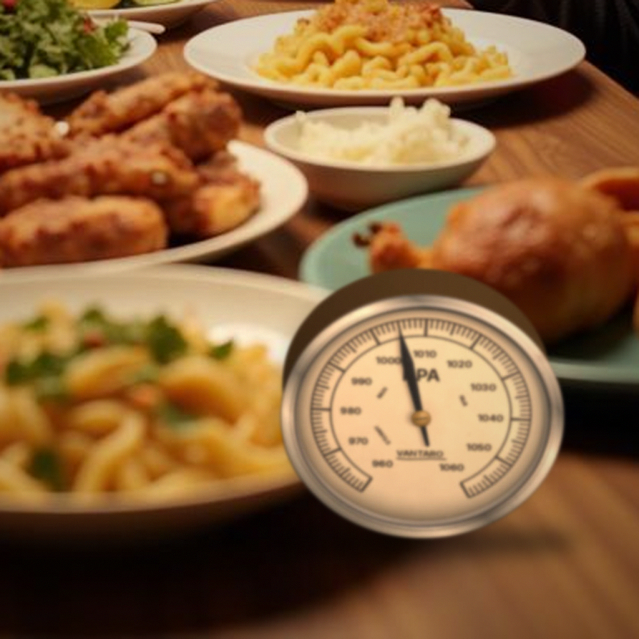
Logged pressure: 1005 hPa
